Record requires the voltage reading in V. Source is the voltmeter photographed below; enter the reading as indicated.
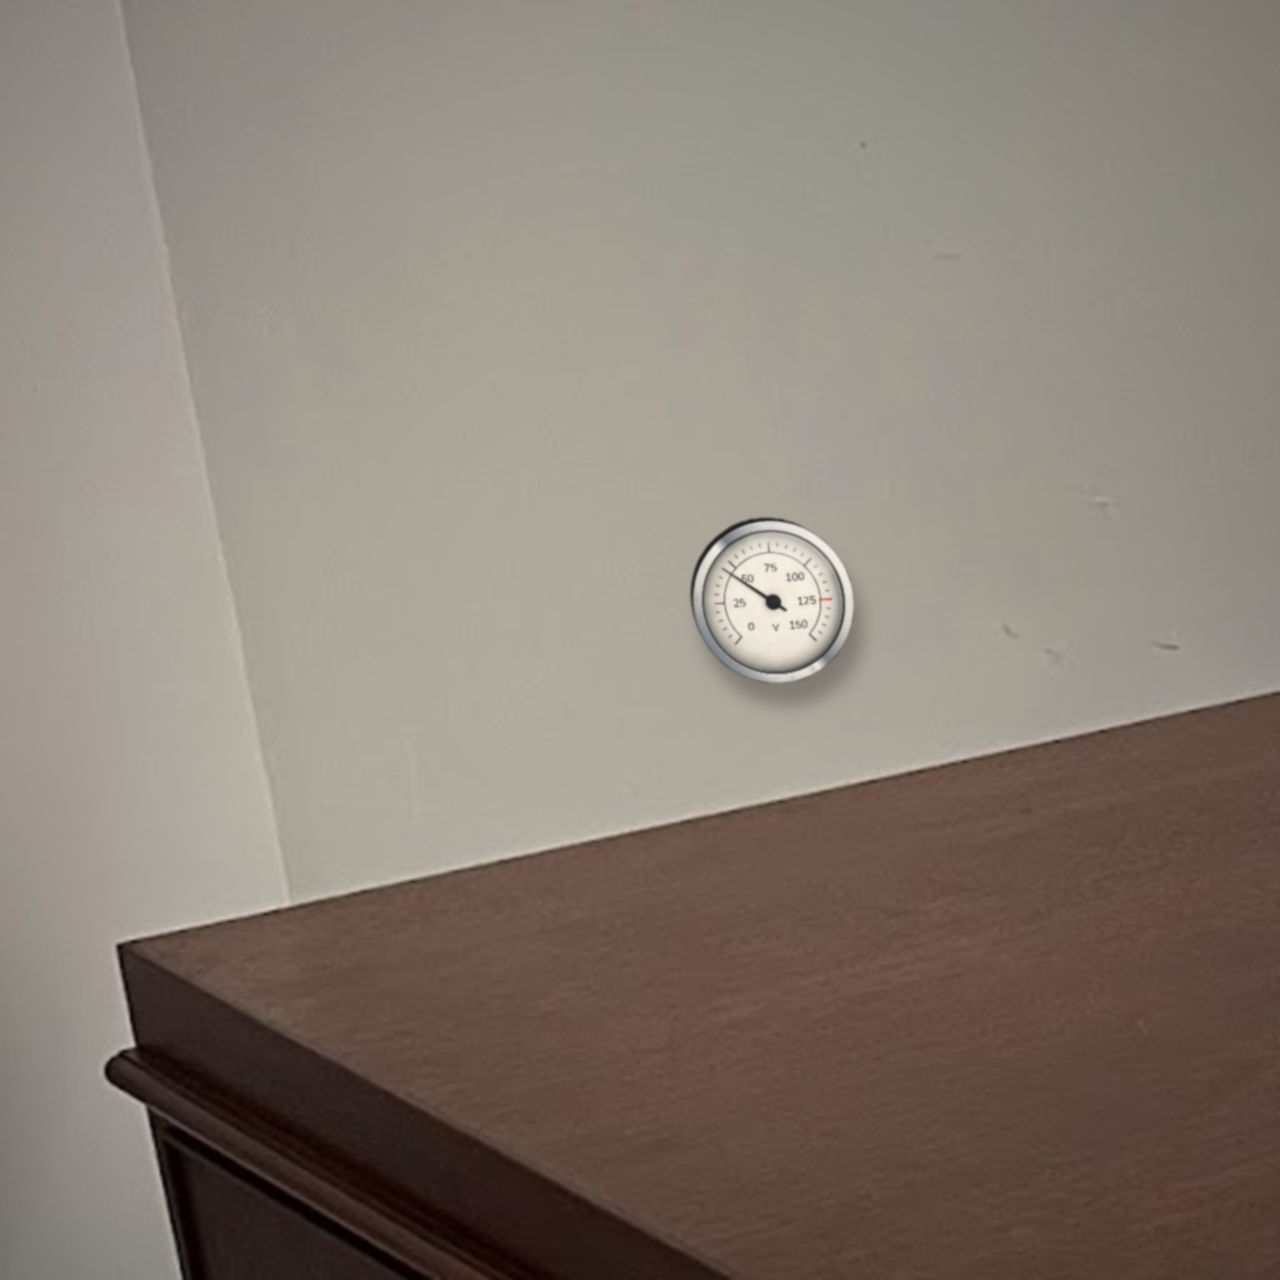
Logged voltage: 45 V
